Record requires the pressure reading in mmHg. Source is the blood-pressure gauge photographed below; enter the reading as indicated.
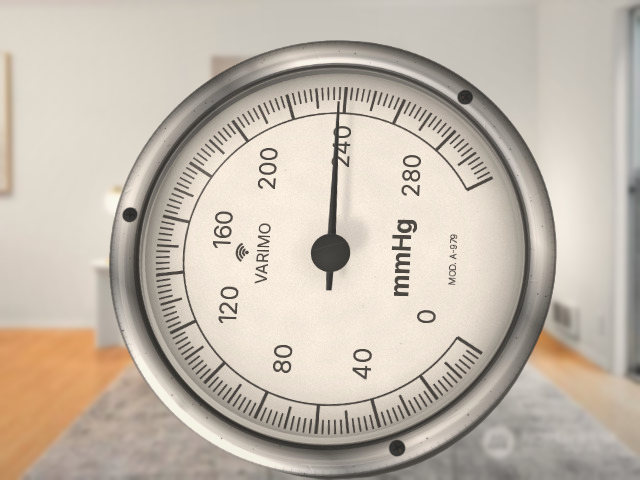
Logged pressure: 238 mmHg
